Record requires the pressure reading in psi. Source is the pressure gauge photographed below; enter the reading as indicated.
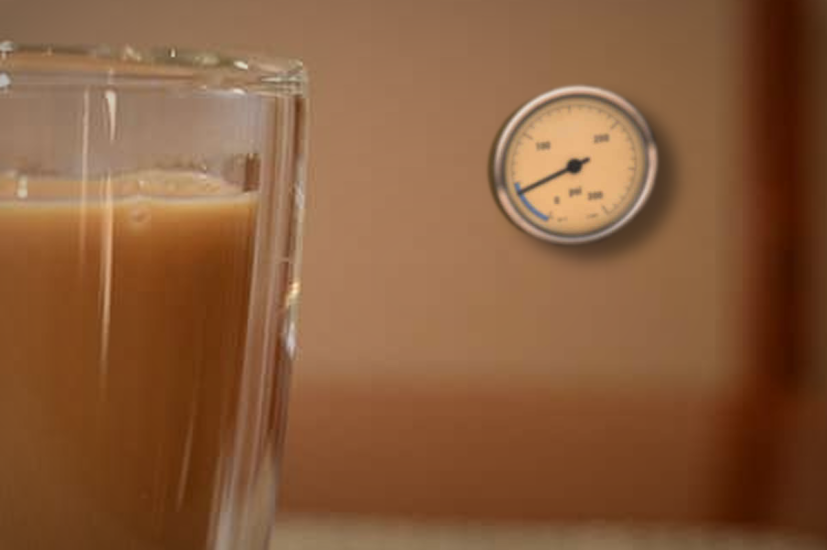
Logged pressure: 40 psi
